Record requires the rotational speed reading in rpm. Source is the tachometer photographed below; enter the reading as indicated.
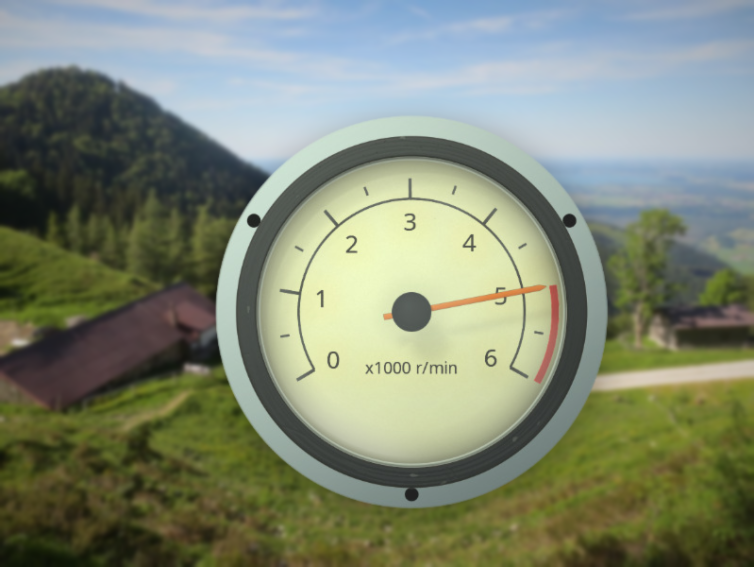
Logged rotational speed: 5000 rpm
